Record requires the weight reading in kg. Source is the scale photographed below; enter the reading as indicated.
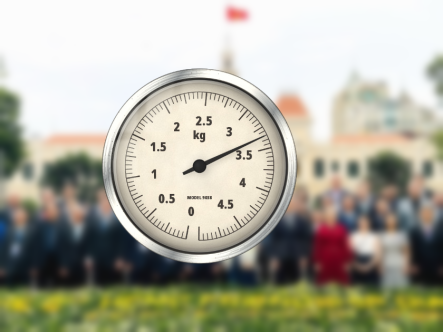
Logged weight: 3.35 kg
